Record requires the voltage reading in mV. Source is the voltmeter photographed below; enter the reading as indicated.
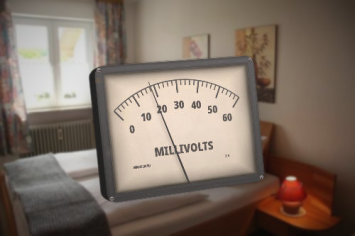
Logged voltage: 18 mV
